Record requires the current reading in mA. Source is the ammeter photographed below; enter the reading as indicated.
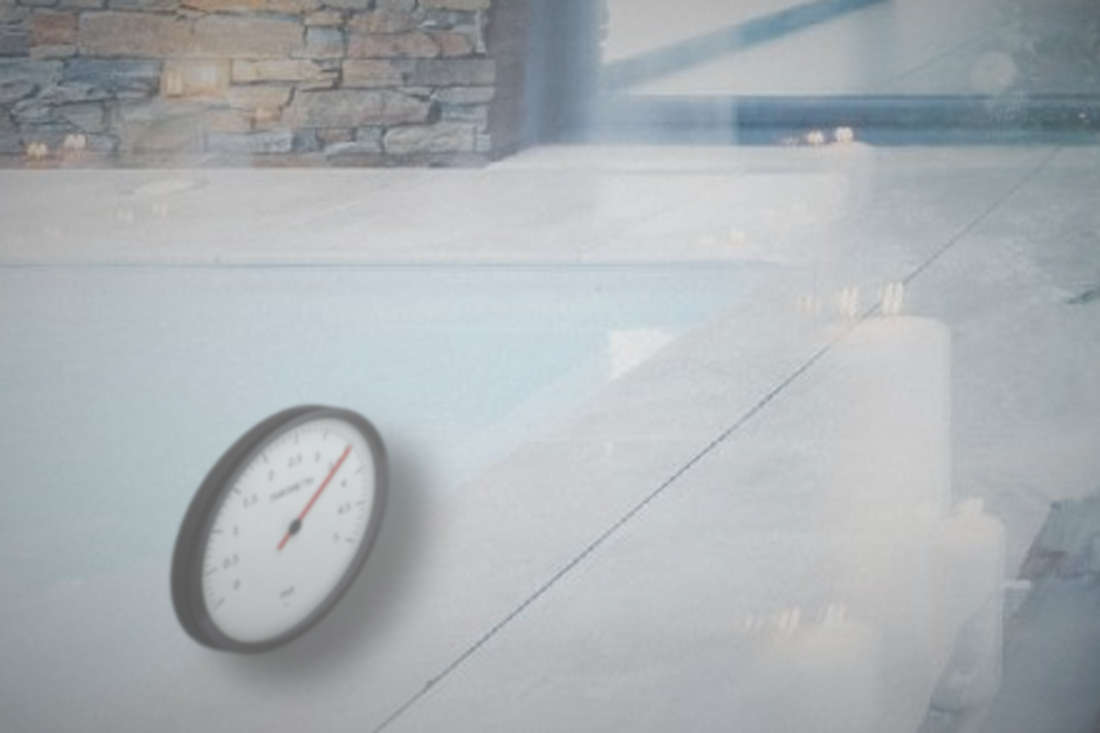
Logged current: 3.5 mA
